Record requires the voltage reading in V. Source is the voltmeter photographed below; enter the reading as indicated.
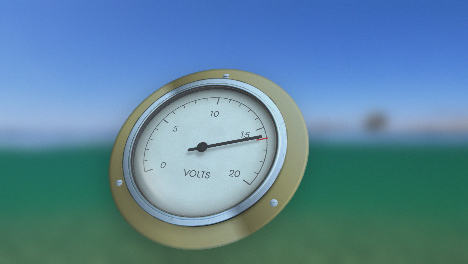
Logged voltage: 16 V
